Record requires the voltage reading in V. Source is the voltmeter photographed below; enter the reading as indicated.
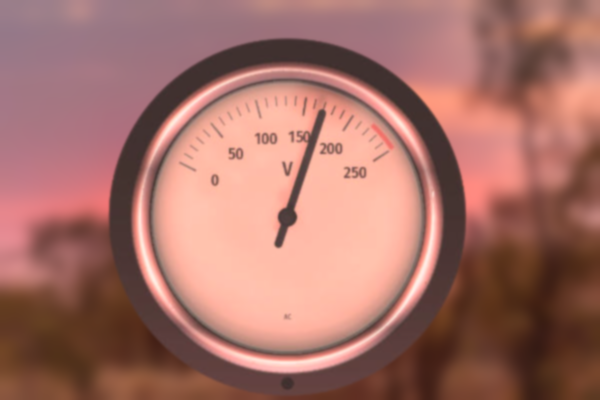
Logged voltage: 170 V
